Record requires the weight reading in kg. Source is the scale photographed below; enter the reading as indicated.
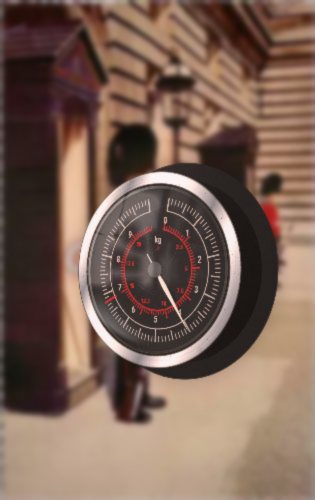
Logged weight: 4 kg
